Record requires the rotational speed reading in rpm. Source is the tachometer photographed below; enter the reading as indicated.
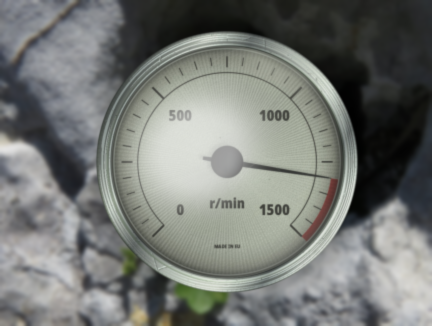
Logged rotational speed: 1300 rpm
